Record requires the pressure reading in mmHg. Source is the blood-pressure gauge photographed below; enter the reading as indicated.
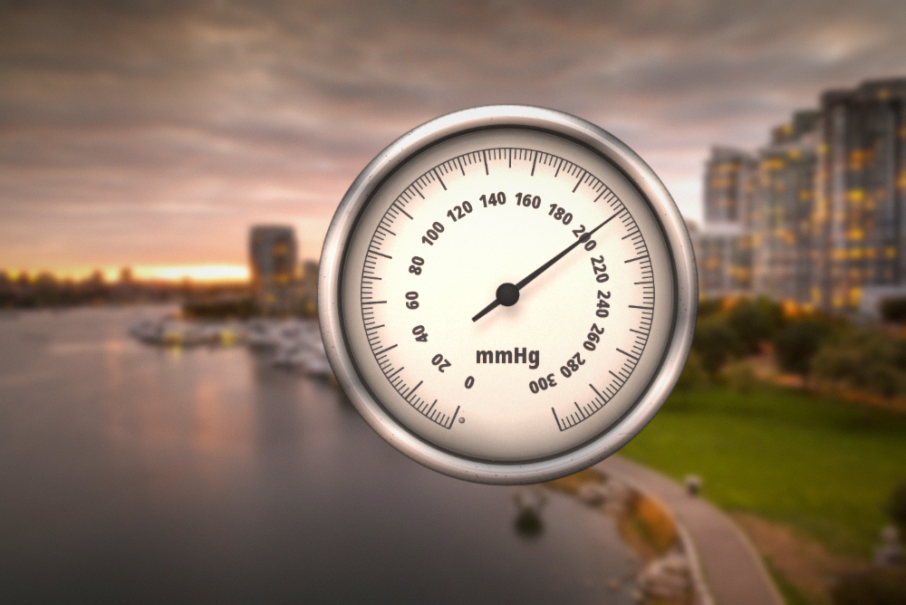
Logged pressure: 200 mmHg
